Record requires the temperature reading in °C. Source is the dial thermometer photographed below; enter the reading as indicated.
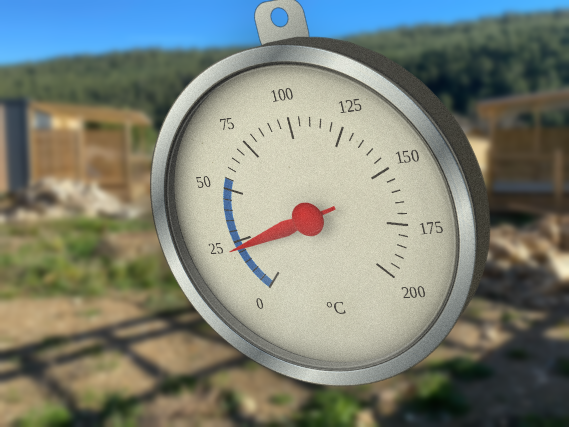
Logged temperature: 22.5 °C
